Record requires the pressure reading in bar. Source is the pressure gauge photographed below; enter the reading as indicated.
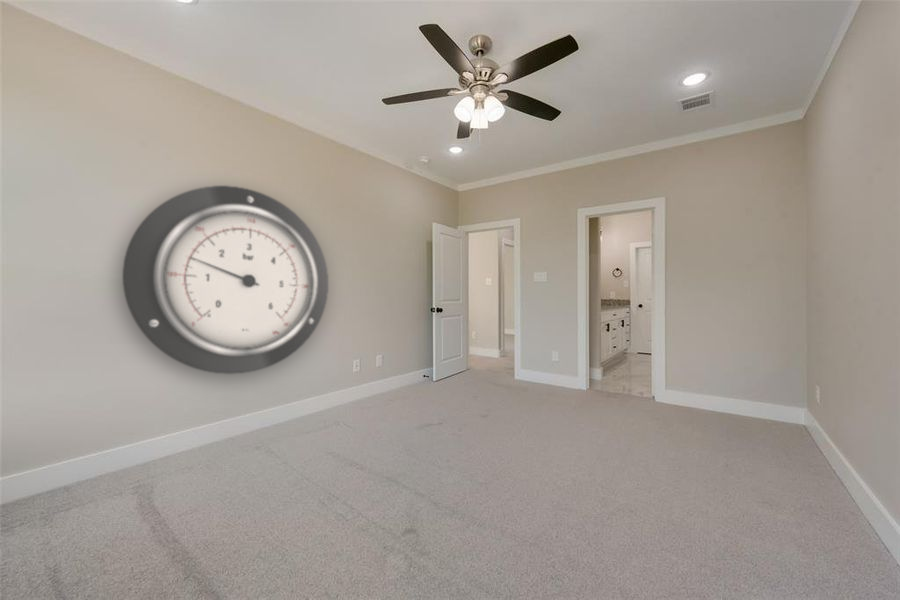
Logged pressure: 1.4 bar
